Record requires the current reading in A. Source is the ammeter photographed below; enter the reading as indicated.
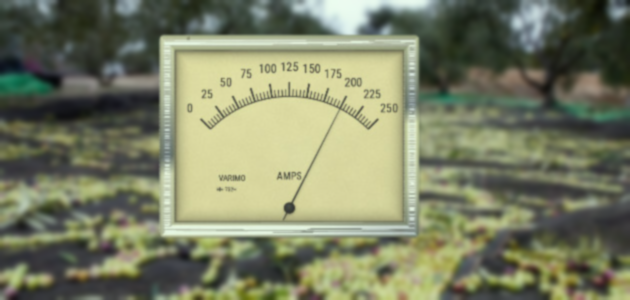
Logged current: 200 A
